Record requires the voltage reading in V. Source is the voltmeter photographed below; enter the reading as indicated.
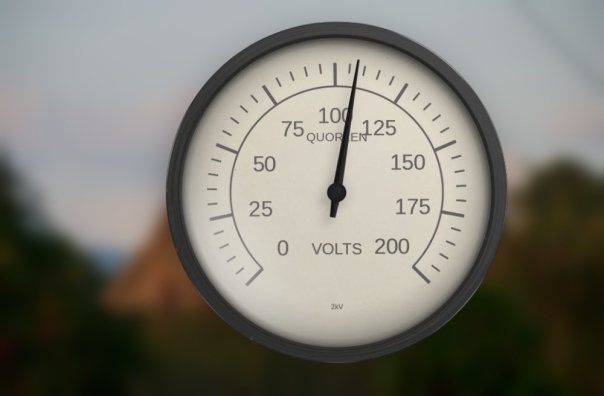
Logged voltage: 107.5 V
